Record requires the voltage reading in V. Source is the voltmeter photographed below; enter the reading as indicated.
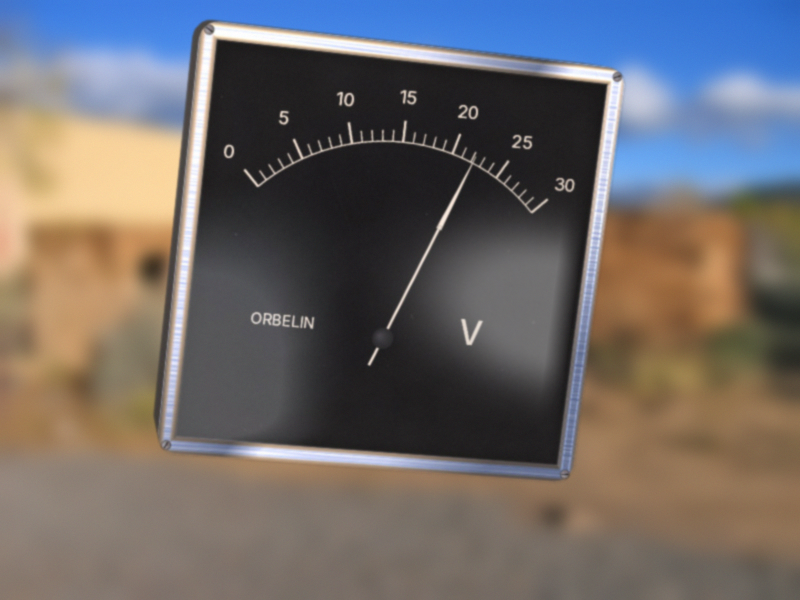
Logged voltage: 22 V
